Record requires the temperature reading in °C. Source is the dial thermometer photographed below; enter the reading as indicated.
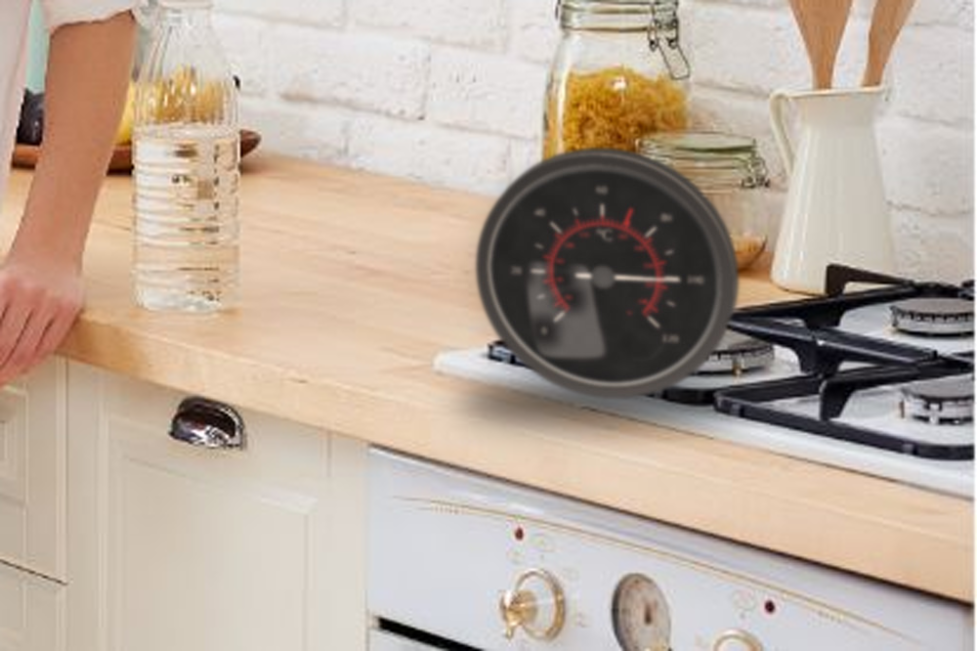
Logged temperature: 100 °C
